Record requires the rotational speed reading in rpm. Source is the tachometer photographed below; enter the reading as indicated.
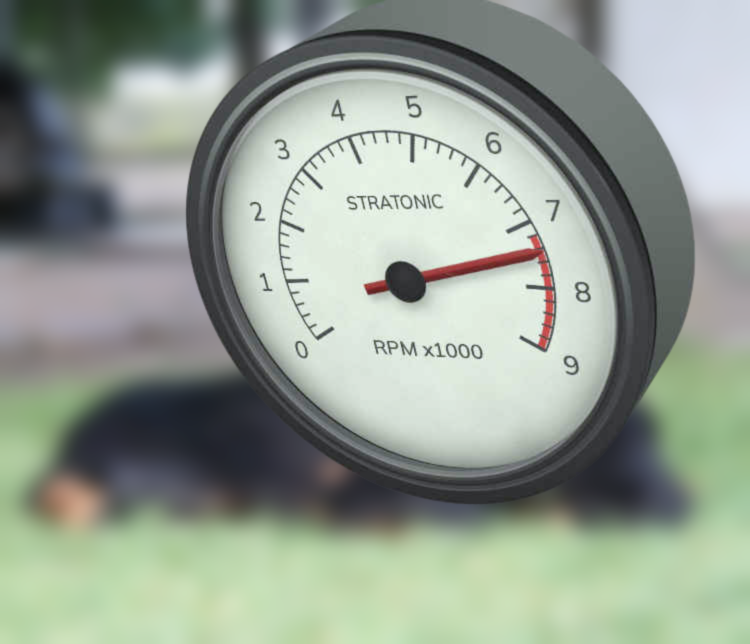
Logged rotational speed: 7400 rpm
